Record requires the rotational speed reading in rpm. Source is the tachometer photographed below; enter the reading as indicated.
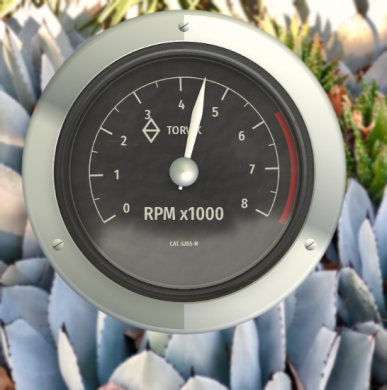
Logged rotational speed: 4500 rpm
